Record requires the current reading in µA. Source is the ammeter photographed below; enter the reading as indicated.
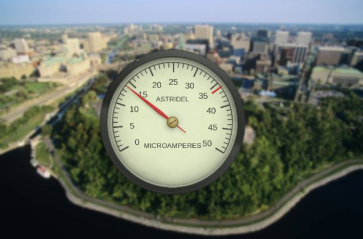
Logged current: 14 µA
